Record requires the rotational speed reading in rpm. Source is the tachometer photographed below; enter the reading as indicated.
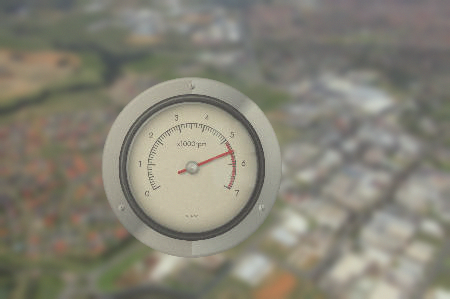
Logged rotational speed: 5500 rpm
